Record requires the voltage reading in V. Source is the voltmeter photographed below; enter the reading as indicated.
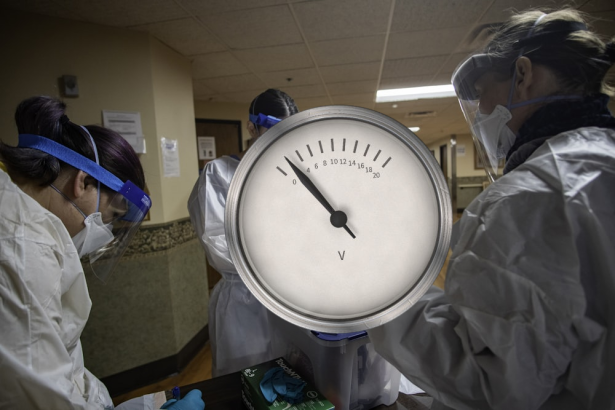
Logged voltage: 2 V
